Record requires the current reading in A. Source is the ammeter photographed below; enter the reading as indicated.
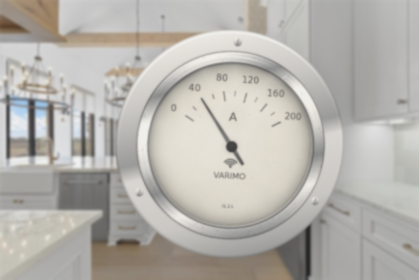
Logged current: 40 A
